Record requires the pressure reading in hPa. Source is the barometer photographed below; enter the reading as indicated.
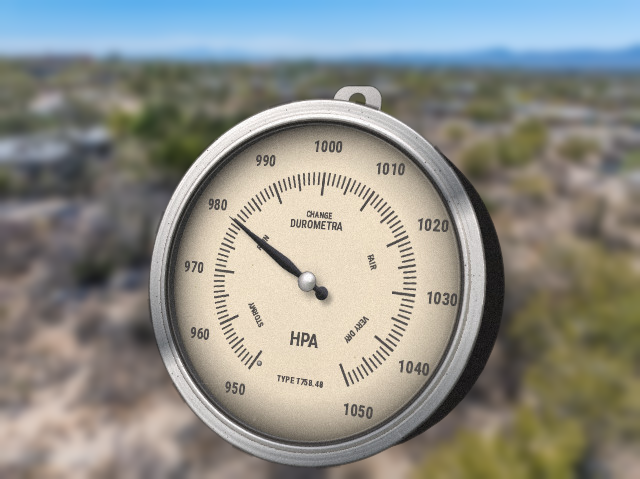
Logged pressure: 980 hPa
